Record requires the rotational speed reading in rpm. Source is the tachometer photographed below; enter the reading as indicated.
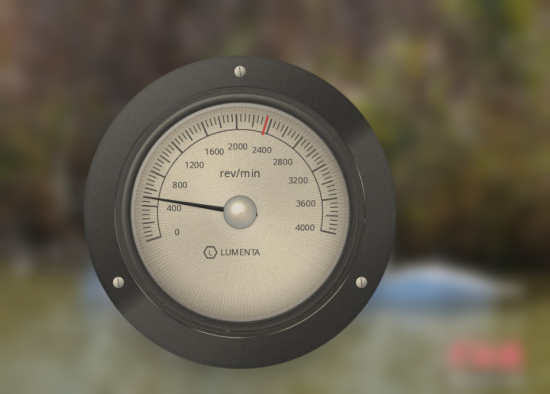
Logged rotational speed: 500 rpm
